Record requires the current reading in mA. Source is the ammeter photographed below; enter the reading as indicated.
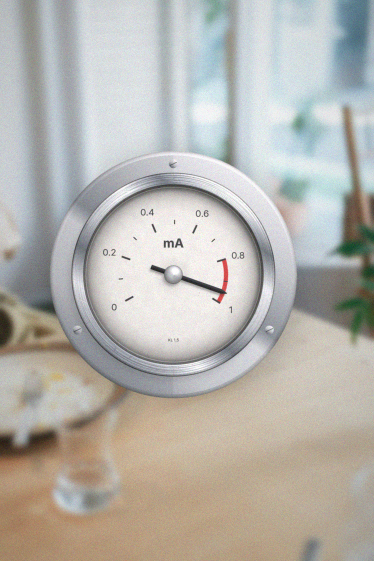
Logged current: 0.95 mA
